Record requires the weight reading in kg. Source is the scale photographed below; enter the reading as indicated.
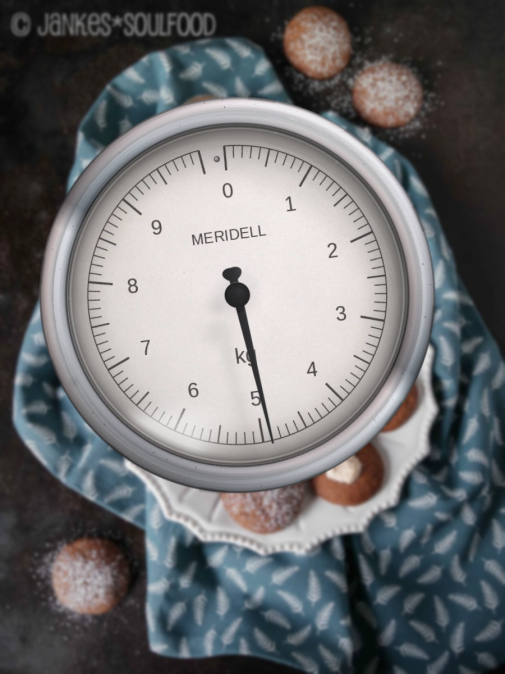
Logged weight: 4.9 kg
